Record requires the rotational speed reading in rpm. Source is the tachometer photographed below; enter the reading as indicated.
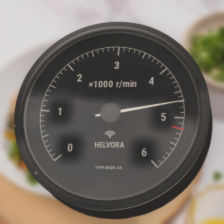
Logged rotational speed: 4700 rpm
